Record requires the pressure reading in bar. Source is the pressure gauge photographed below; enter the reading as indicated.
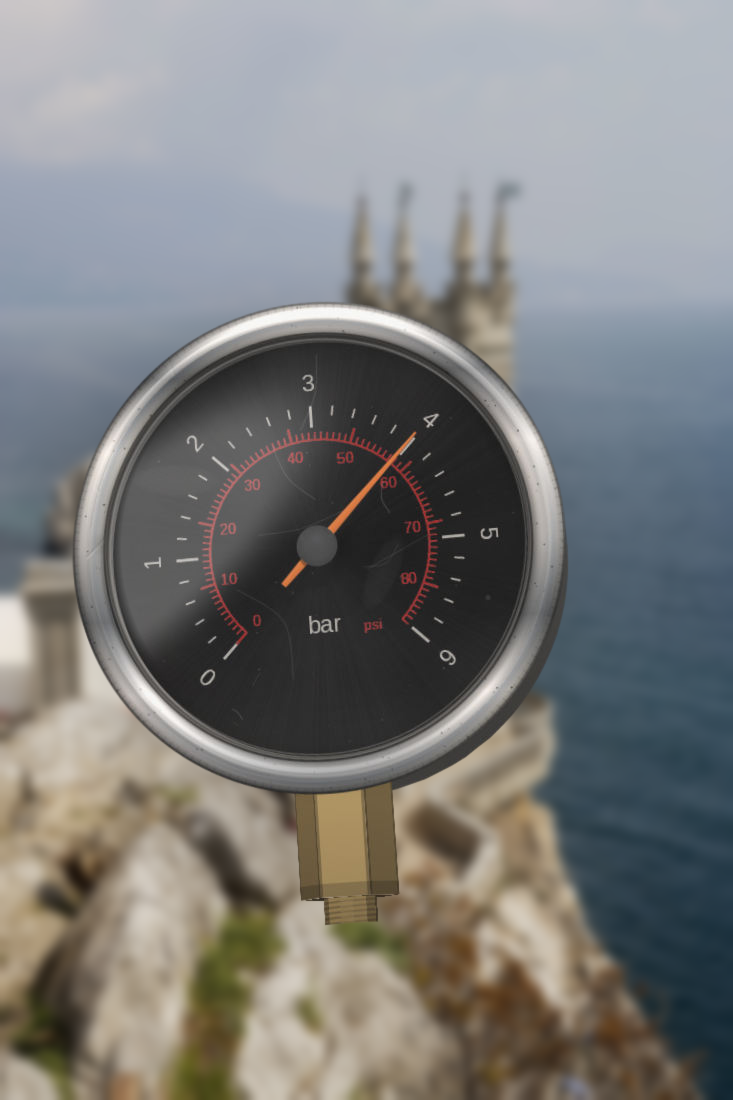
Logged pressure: 4 bar
